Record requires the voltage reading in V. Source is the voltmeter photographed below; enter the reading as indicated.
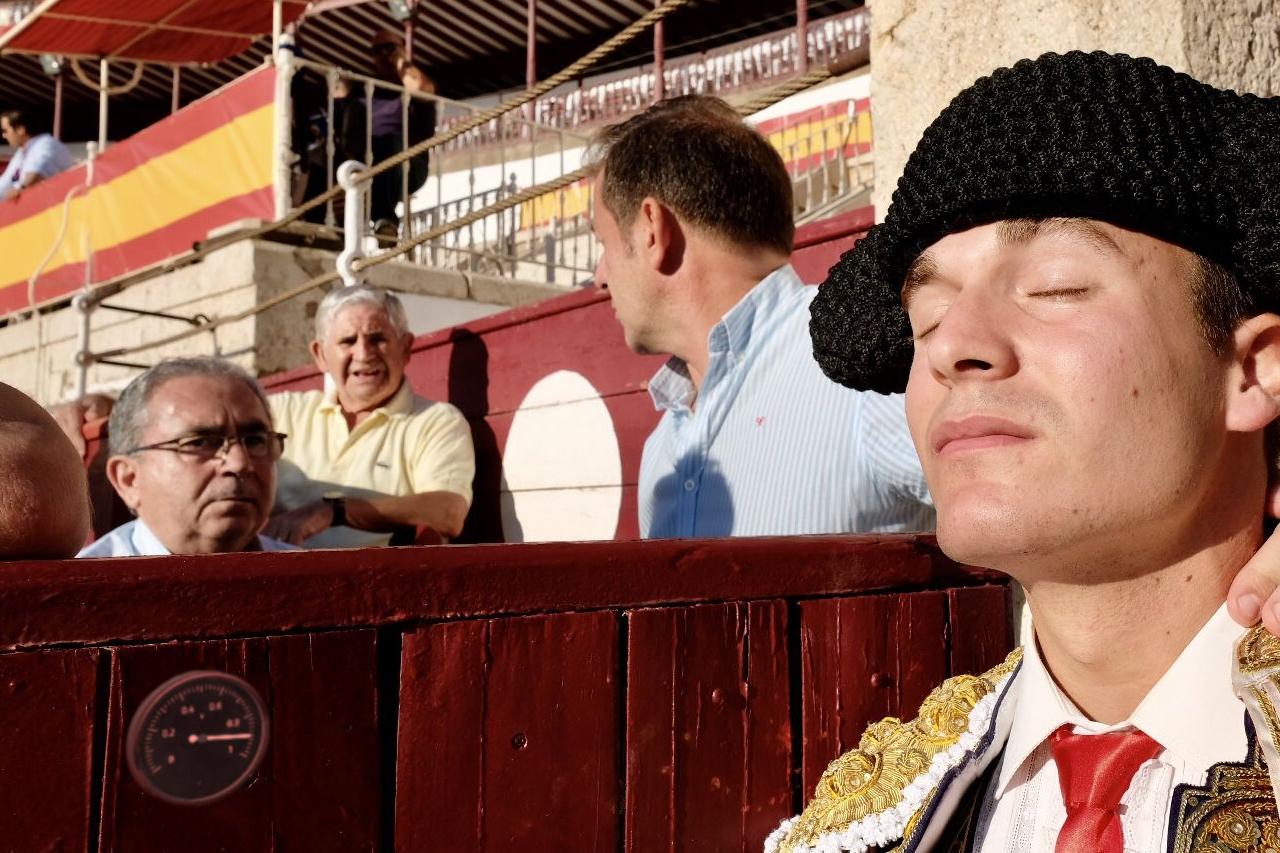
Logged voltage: 0.9 V
